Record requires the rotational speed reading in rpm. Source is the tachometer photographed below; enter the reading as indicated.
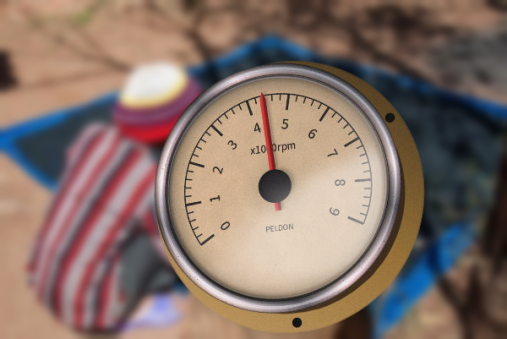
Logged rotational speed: 4400 rpm
